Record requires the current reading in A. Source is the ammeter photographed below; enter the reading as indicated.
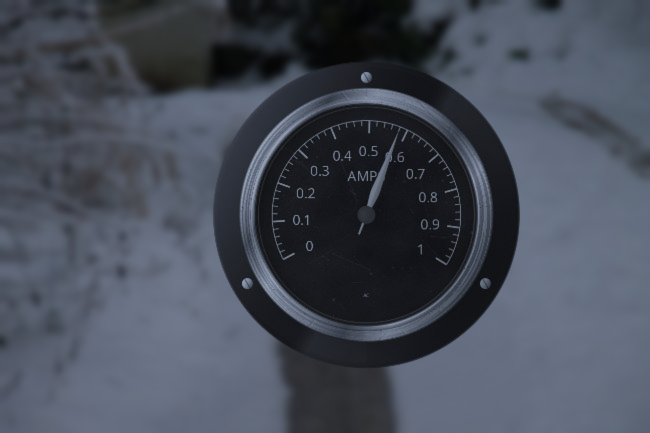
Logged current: 0.58 A
